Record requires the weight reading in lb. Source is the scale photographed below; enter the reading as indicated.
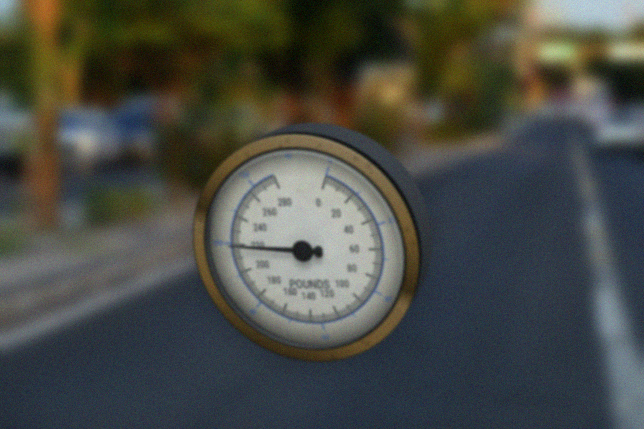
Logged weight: 220 lb
